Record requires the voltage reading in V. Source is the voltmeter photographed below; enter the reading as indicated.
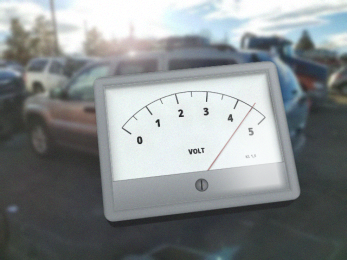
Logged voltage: 4.5 V
